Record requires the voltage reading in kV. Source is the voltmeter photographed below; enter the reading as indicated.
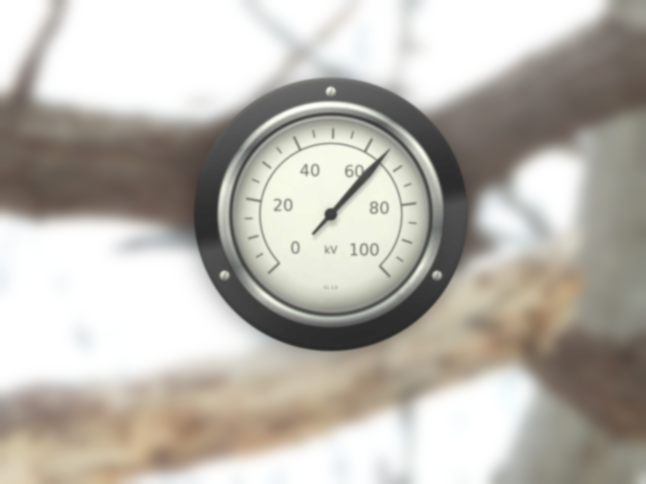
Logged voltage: 65 kV
